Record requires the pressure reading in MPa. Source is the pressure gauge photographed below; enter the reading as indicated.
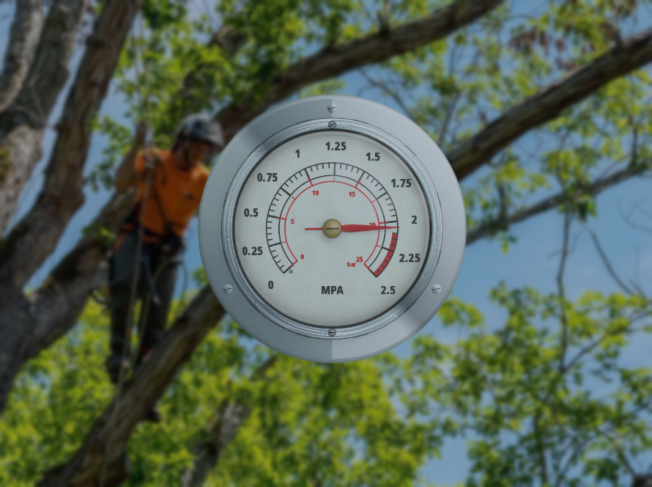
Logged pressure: 2.05 MPa
